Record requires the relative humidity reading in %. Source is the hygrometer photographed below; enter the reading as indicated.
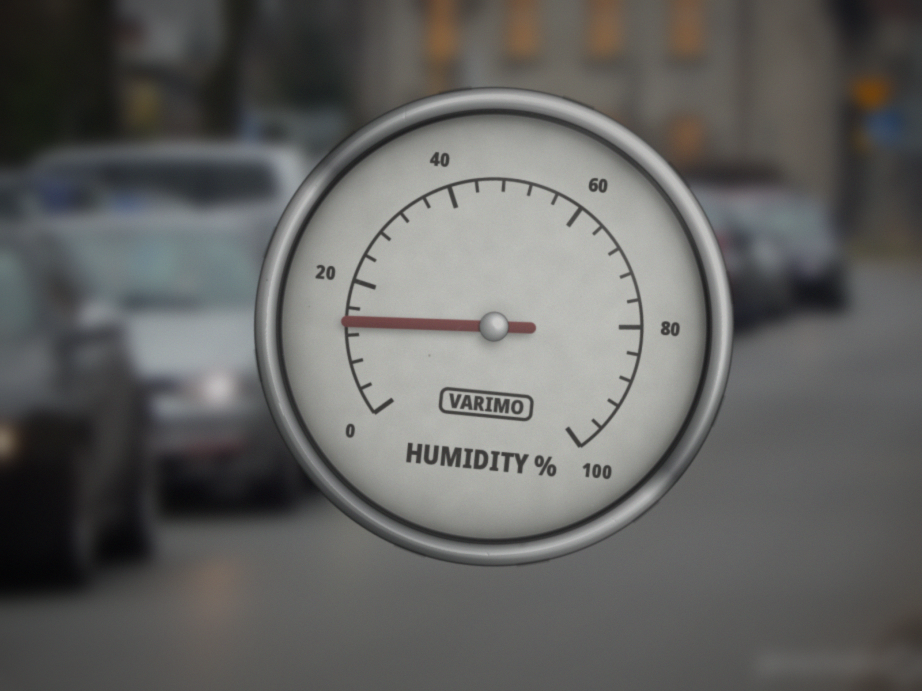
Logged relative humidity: 14 %
